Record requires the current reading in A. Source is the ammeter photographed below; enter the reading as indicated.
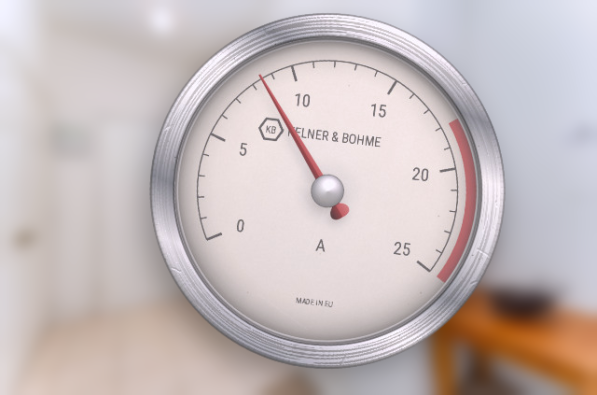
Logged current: 8.5 A
